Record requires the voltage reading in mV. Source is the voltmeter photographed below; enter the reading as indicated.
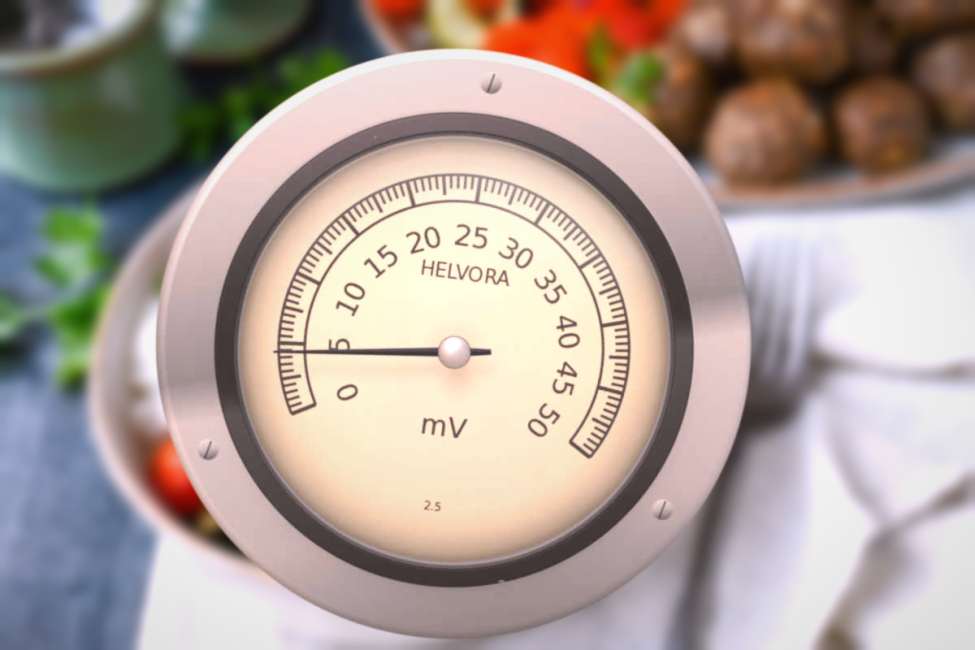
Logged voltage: 4.5 mV
